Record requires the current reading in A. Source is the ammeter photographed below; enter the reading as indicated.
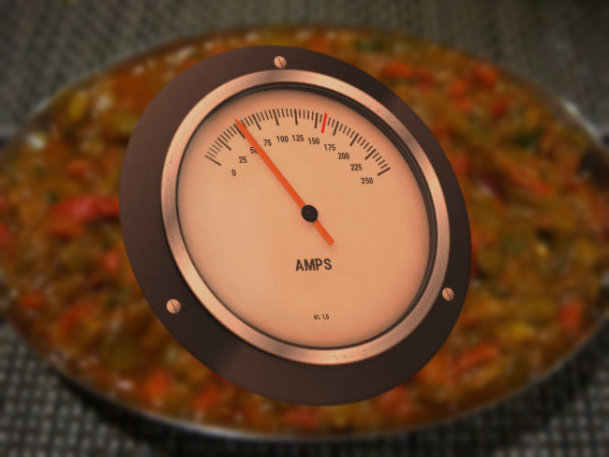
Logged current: 50 A
